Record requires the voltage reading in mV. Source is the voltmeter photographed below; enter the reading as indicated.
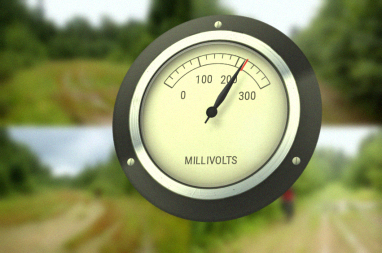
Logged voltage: 220 mV
